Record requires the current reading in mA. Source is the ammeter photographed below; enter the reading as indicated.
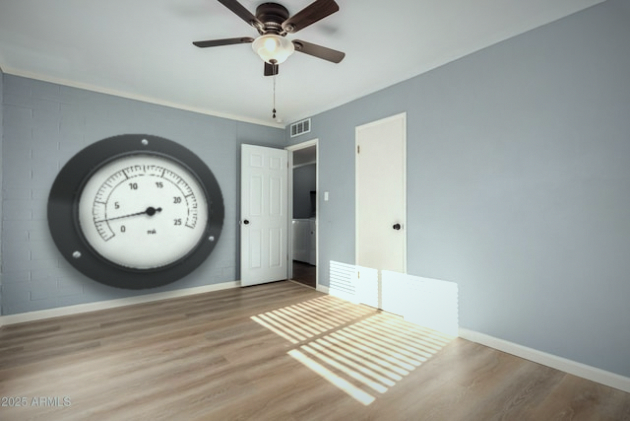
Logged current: 2.5 mA
